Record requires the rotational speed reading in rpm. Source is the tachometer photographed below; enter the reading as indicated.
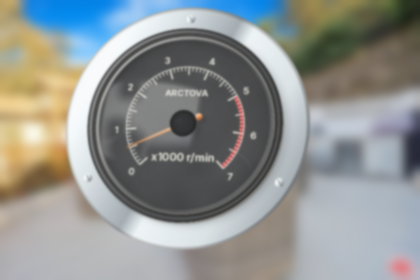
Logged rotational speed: 500 rpm
